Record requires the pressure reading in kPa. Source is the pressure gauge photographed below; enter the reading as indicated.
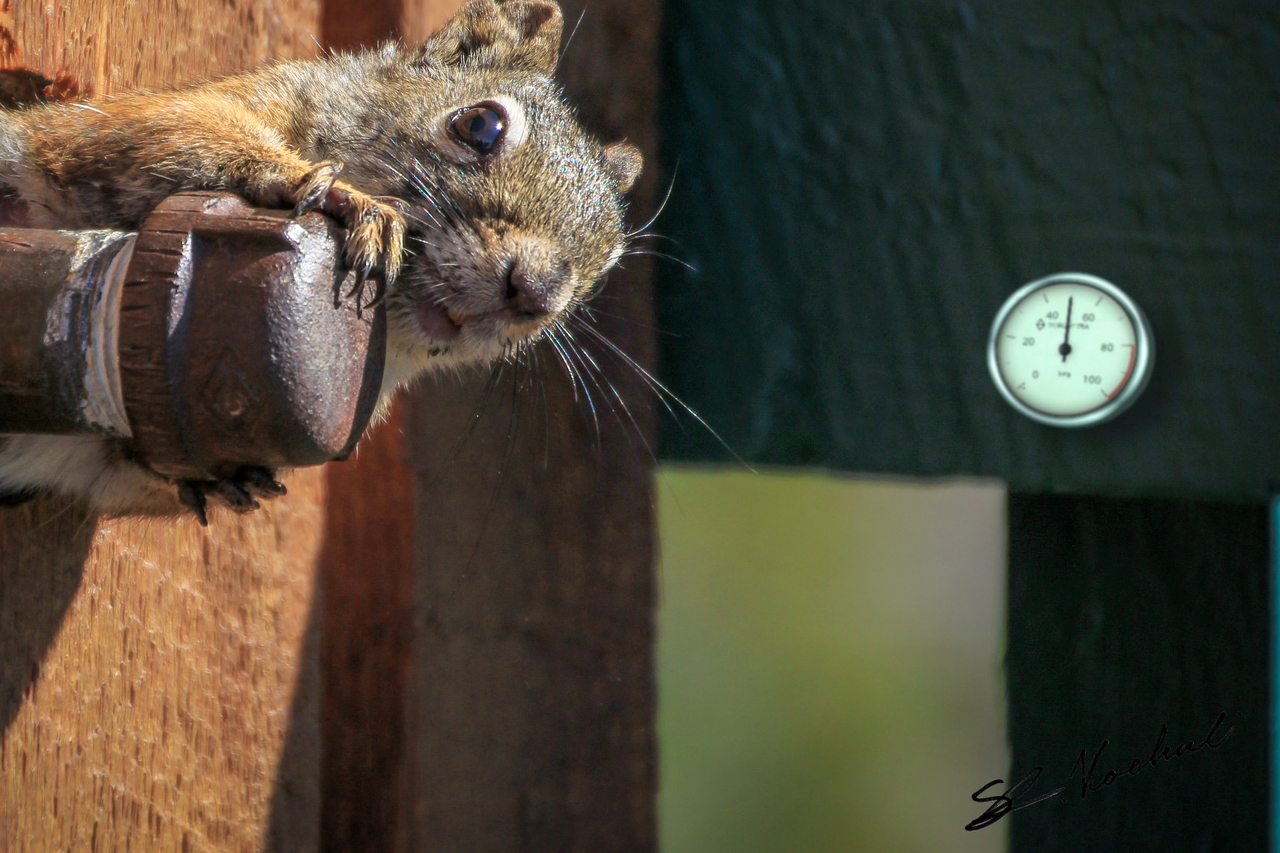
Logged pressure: 50 kPa
